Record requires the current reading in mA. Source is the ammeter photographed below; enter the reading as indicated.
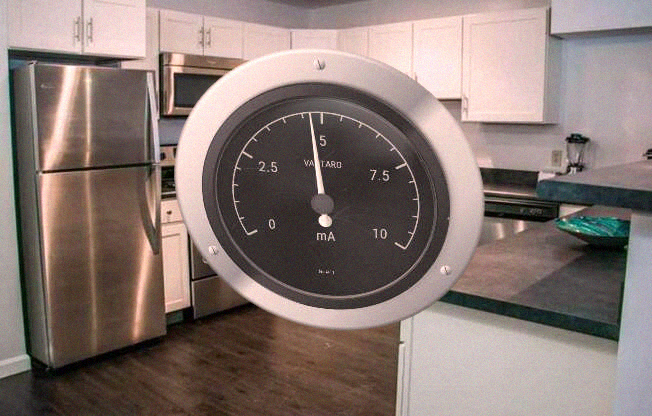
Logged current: 4.75 mA
